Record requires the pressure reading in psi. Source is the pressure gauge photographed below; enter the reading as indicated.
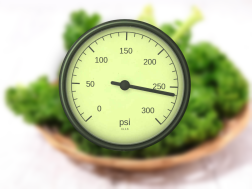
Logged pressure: 260 psi
